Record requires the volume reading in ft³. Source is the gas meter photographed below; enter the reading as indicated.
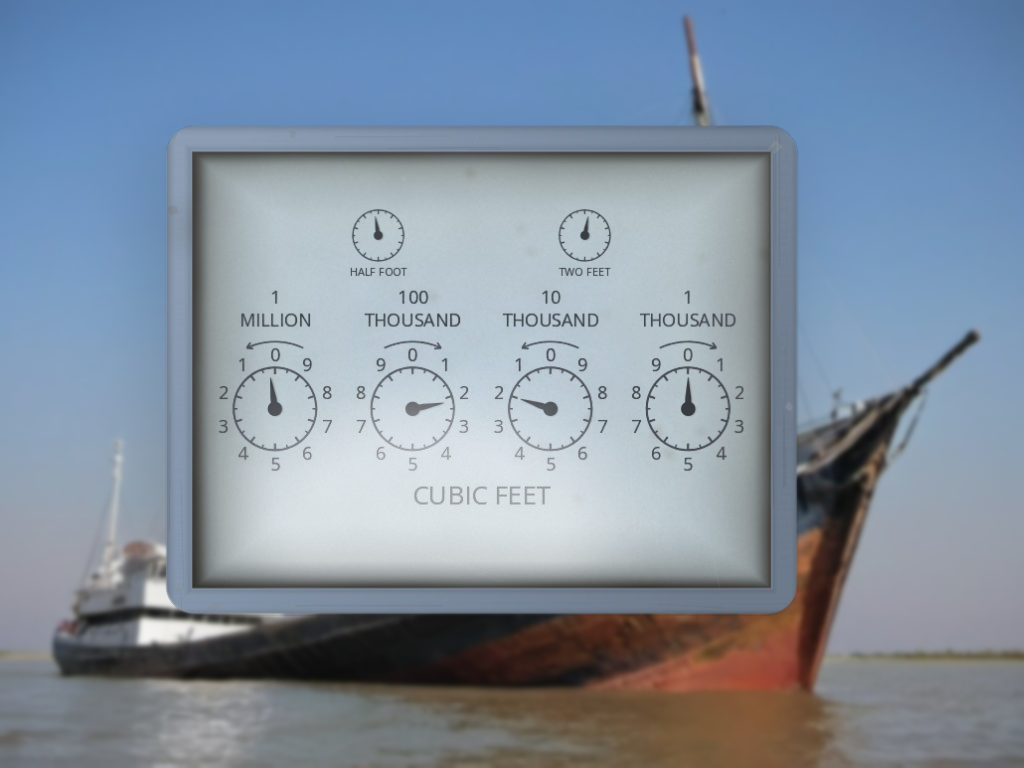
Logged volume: 22000 ft³
